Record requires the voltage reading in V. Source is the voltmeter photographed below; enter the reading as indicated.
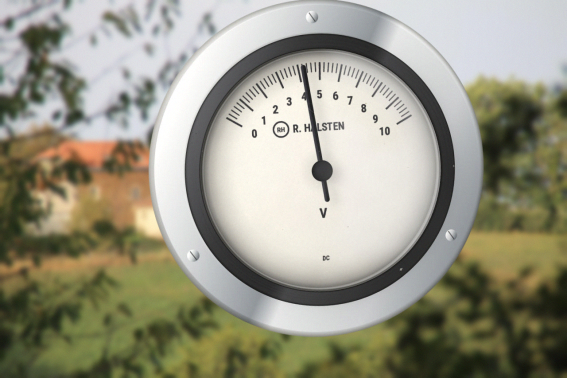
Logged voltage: 4.2 V
